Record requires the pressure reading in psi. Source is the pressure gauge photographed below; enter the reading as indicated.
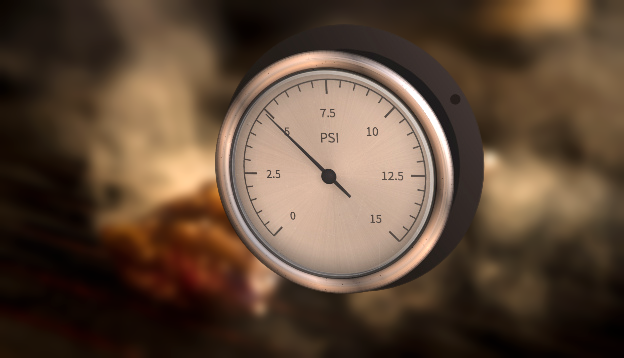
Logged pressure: 5 psi
